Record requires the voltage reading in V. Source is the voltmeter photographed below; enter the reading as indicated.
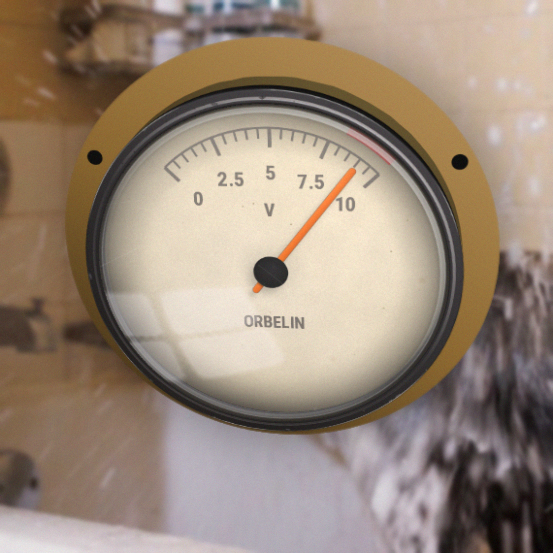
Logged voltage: 9 V
